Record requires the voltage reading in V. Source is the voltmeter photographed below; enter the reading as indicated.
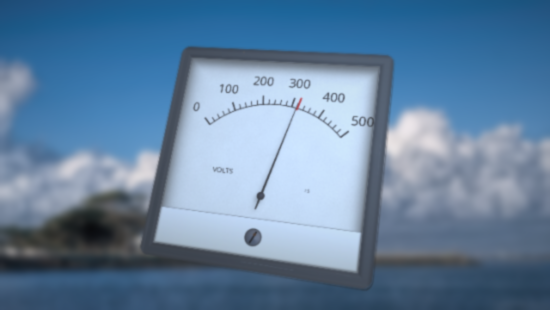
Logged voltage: 320 V
